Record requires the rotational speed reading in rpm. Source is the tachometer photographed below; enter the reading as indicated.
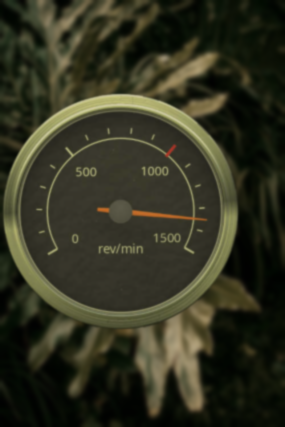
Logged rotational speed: 1350 rpm
